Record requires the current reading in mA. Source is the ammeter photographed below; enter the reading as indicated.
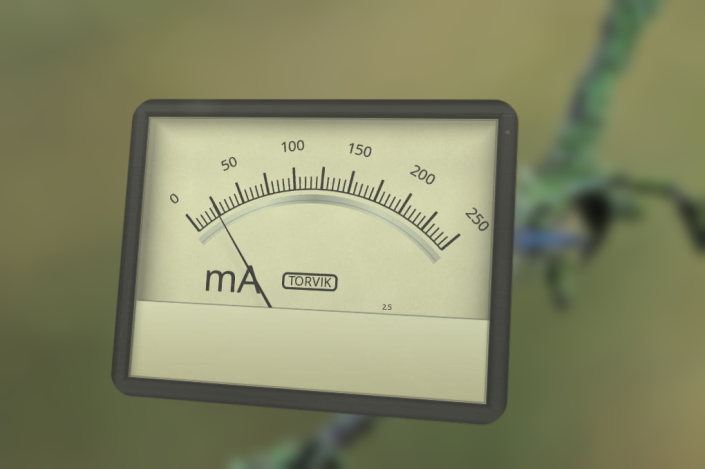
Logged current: 25 mA
